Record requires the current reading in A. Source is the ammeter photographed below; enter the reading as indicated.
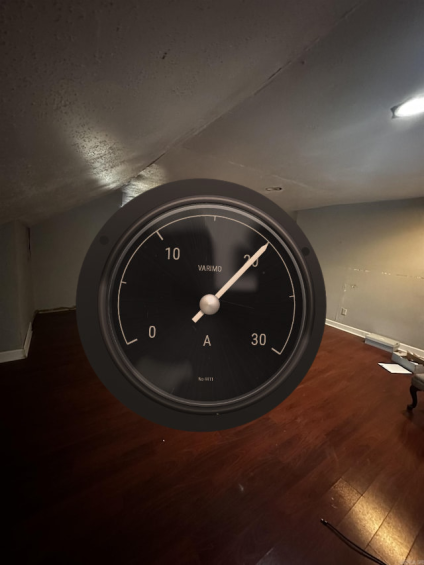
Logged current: 20 A
